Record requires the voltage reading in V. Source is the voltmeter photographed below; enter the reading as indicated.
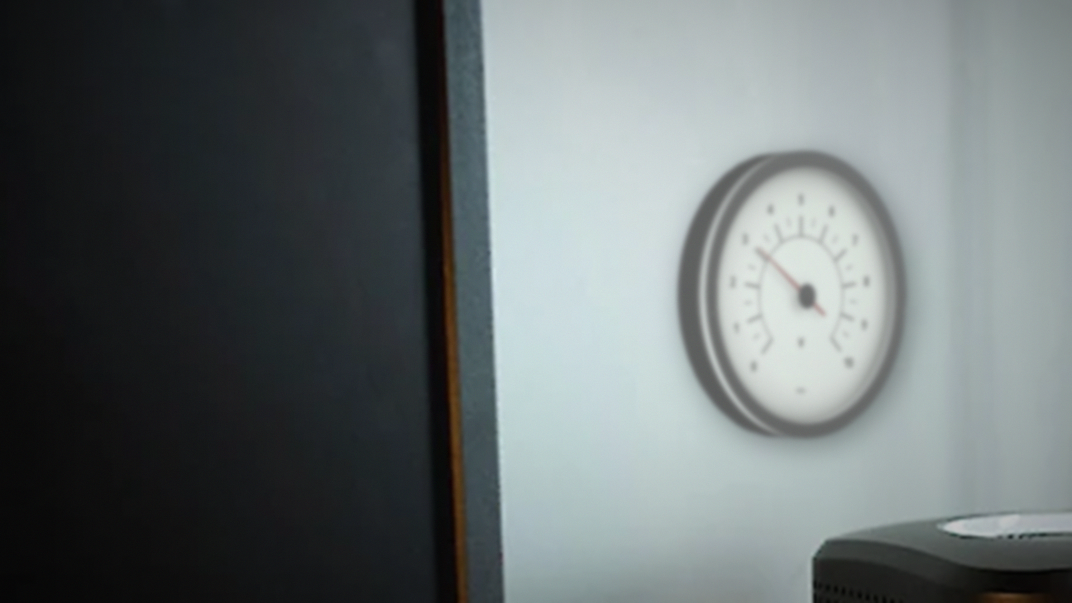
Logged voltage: 3 V
